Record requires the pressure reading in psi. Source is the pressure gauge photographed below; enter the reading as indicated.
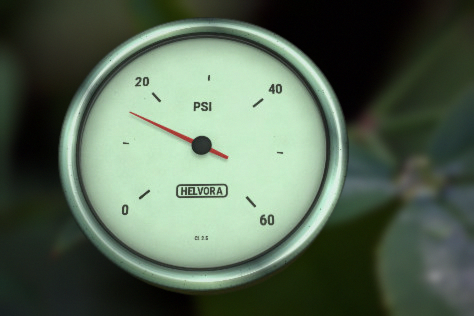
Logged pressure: 15 psi
